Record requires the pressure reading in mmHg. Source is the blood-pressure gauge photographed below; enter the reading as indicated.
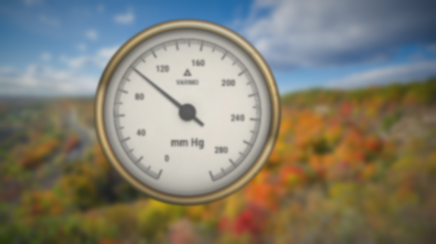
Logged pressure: 100 mmHg
